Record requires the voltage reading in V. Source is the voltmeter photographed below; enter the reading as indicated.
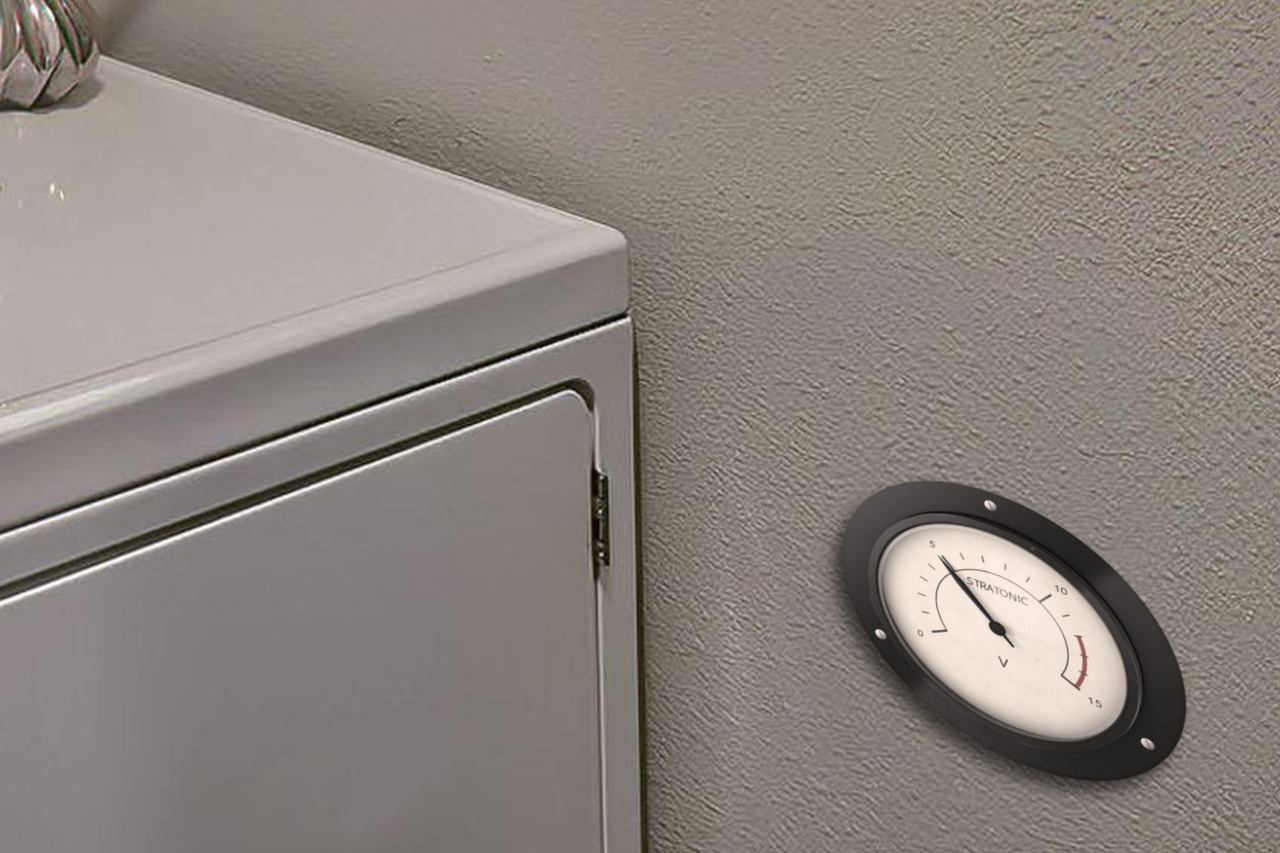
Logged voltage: 5 V
